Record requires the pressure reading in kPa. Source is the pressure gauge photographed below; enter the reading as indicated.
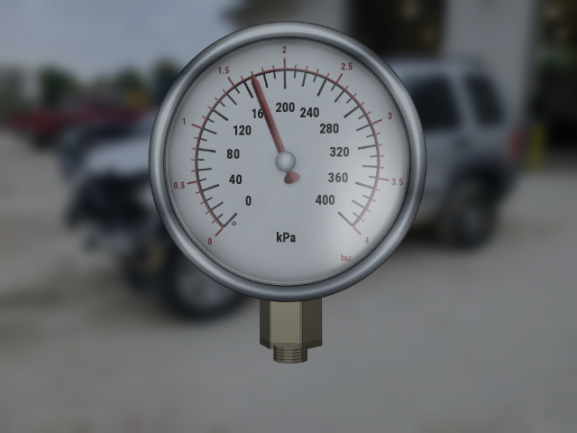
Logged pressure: 170 kPa
